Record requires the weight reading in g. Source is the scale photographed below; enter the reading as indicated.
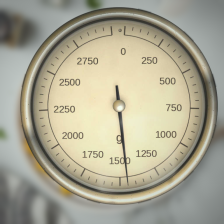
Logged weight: 1450 g
